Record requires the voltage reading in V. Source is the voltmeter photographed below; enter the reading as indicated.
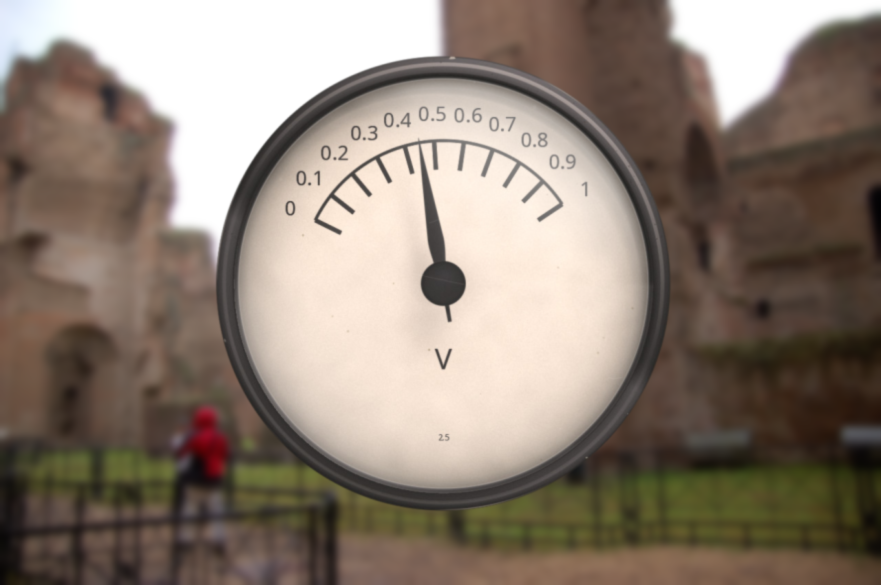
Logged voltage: 0.45 V
